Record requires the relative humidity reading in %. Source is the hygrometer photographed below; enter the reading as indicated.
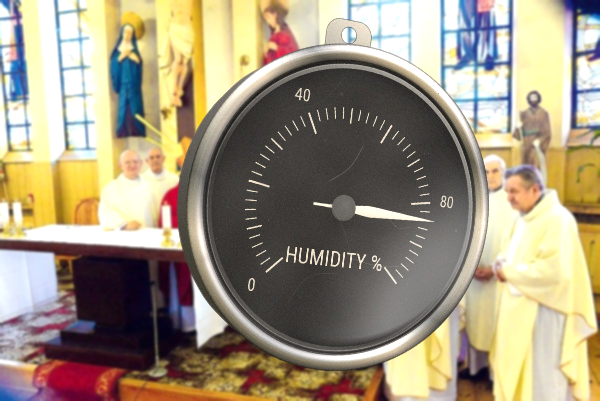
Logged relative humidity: 84 %
